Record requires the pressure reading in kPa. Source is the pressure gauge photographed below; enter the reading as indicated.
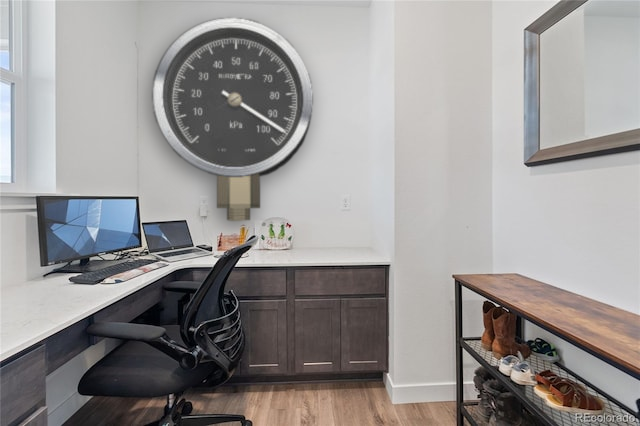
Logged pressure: 95 kPa
